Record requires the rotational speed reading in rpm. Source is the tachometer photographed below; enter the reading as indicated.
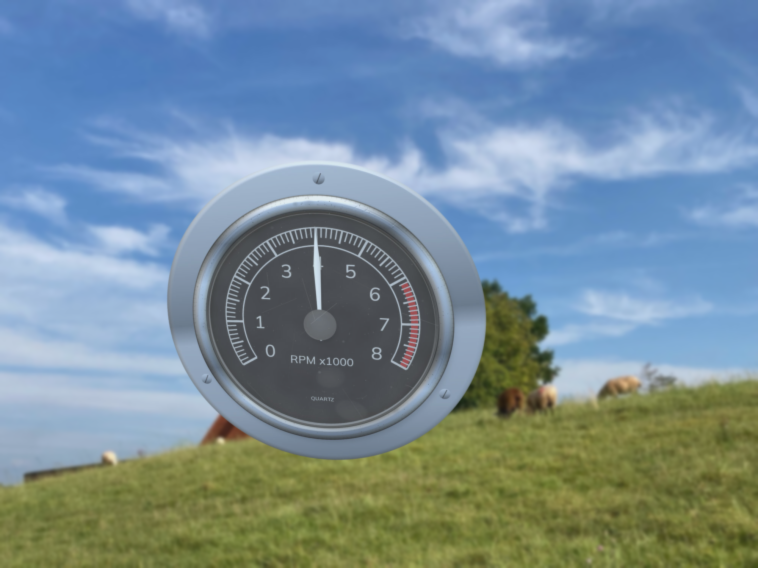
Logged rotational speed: 4000 rpm
